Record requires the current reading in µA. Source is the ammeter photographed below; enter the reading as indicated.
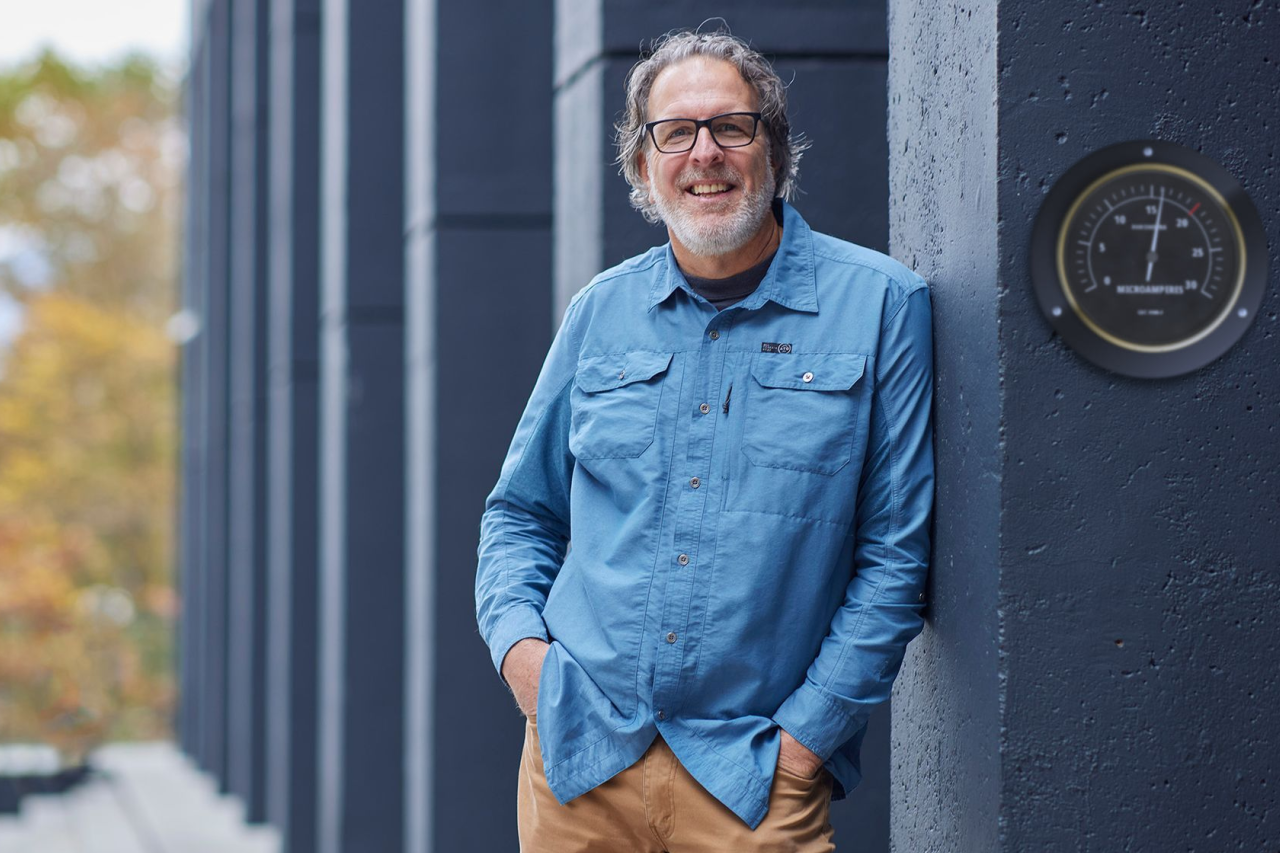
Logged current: 16 µA
